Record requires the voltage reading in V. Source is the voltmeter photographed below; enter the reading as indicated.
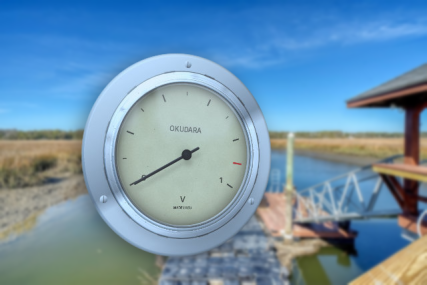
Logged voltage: 0 V
